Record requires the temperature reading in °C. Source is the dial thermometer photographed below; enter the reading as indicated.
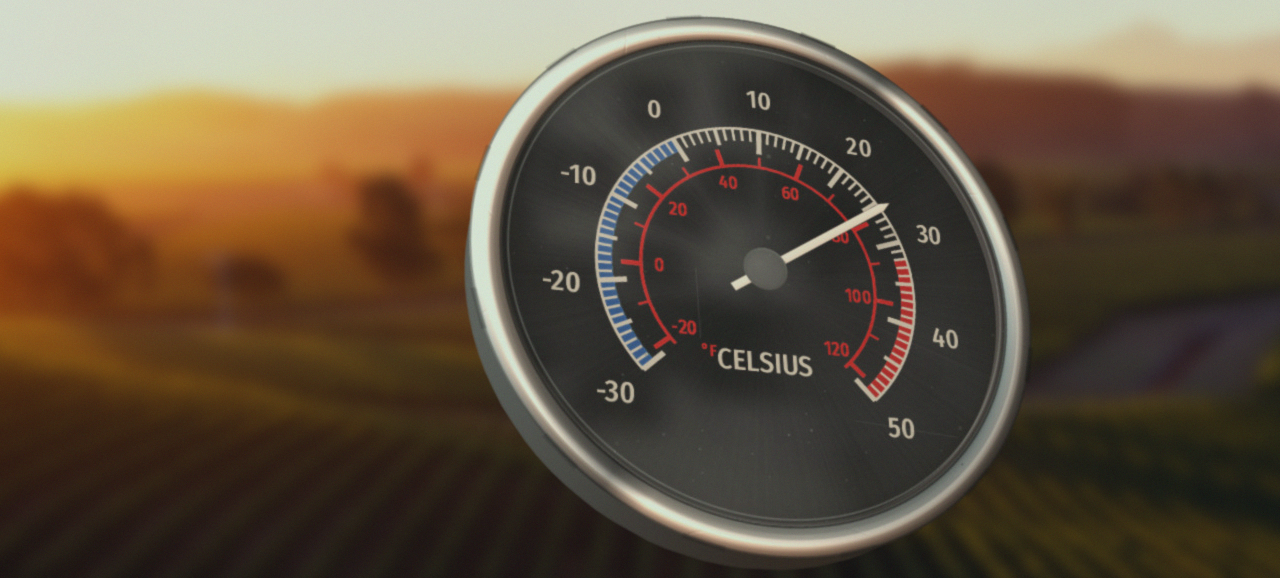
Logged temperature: 26 °C
